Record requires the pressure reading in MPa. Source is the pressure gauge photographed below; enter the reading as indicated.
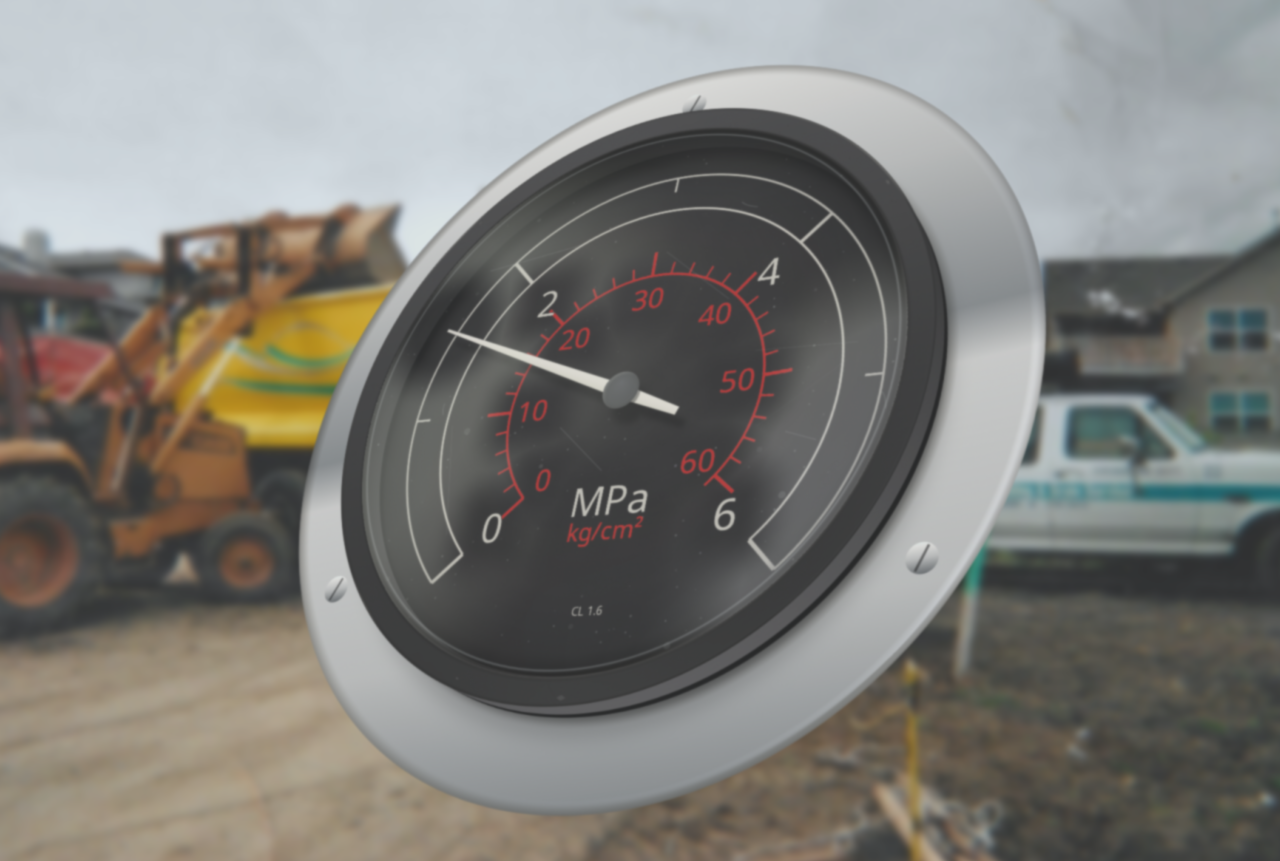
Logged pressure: 1.5 MPa
